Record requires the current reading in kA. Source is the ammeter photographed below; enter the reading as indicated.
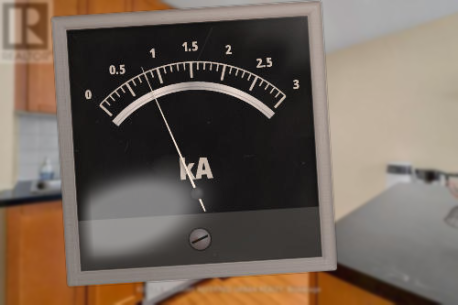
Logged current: 0.8 kA
